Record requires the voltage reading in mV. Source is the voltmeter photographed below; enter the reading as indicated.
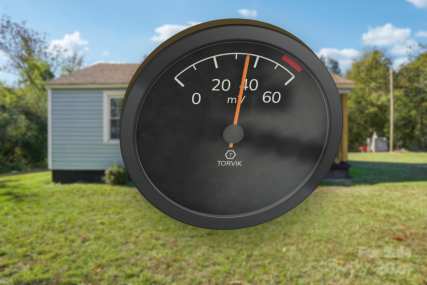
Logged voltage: 35 mV
